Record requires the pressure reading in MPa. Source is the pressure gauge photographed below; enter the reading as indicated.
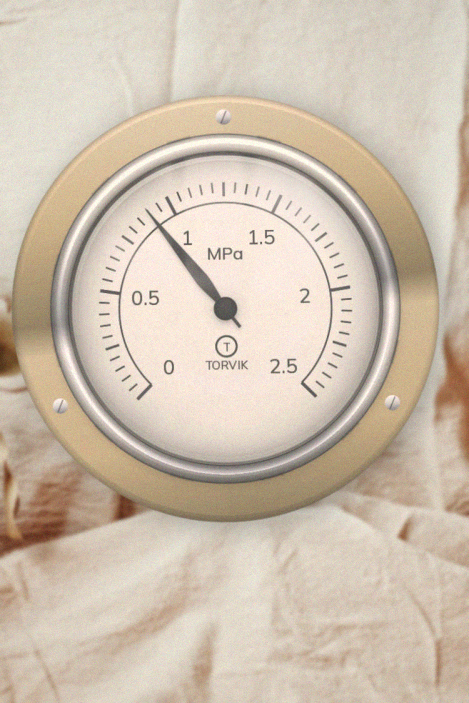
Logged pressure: 0.9 MPa
